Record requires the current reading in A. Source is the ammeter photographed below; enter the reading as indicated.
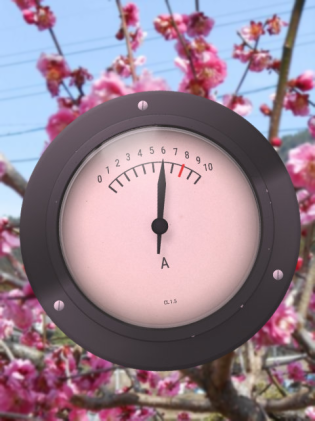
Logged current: 6 A
